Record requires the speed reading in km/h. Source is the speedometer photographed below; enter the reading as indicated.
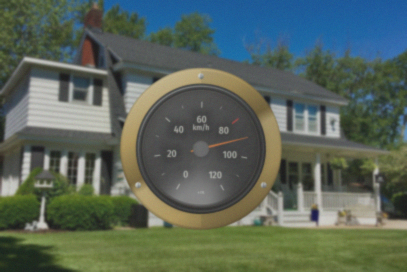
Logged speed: 90 km/h
